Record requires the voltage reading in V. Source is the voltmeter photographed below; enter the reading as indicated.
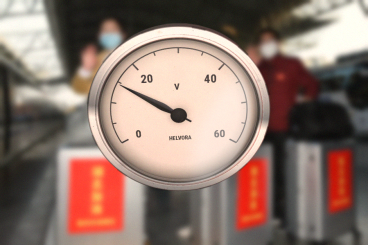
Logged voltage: 15 V
